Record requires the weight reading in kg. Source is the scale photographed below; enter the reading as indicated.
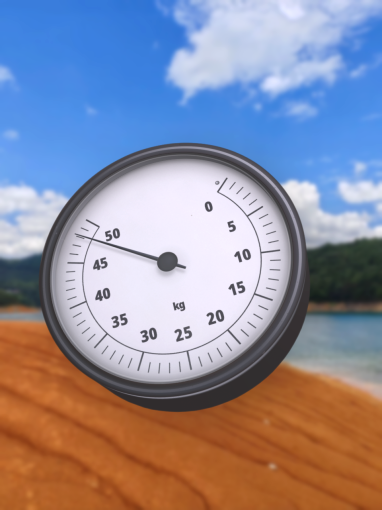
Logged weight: 48 kg
